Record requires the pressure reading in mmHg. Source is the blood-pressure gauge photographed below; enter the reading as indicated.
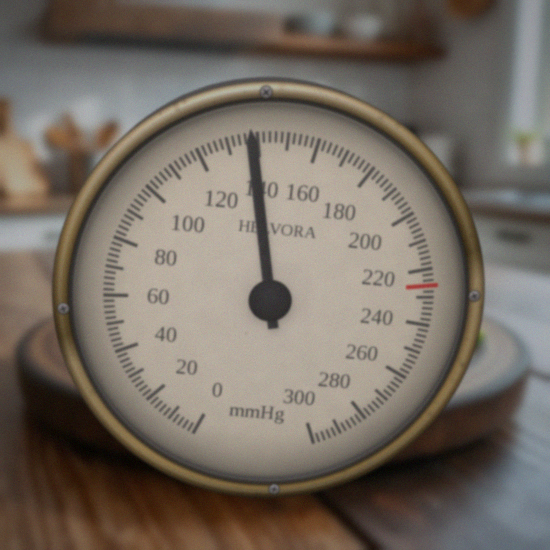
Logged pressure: 138 mmHg
